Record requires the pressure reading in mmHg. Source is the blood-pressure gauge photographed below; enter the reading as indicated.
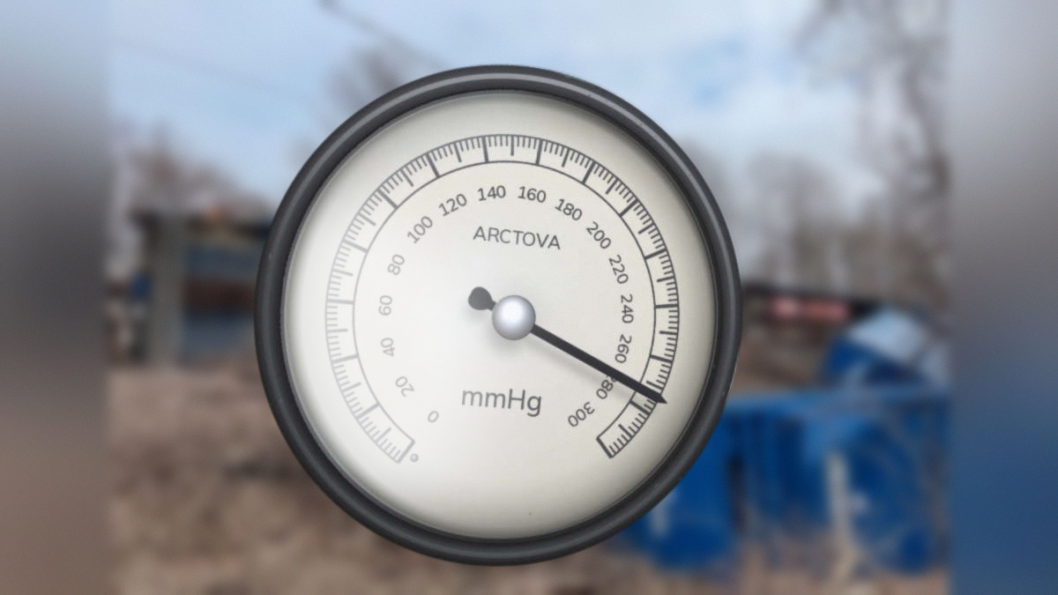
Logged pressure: 274 mmHg
